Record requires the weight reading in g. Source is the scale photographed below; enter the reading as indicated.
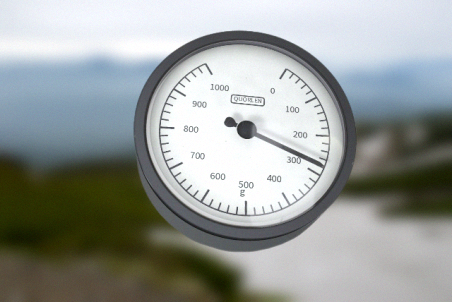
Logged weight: 280 g
